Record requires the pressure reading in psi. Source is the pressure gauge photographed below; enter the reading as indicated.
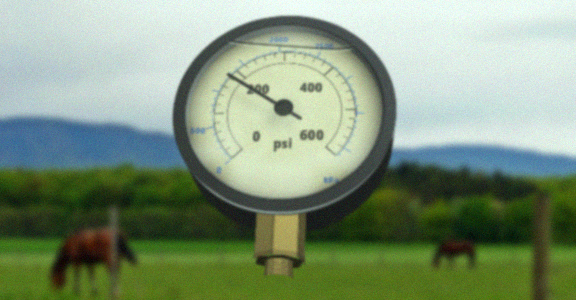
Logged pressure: 180 psi
